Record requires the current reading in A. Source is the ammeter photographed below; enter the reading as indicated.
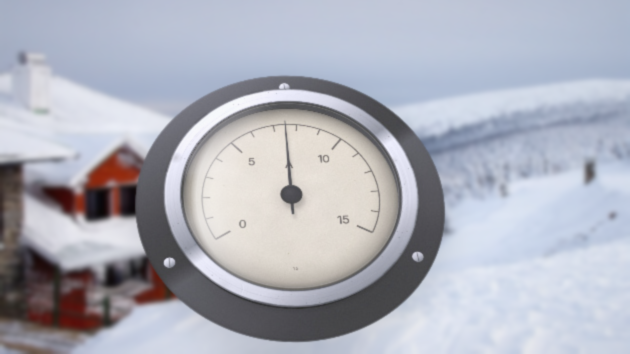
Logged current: 7.5 A
